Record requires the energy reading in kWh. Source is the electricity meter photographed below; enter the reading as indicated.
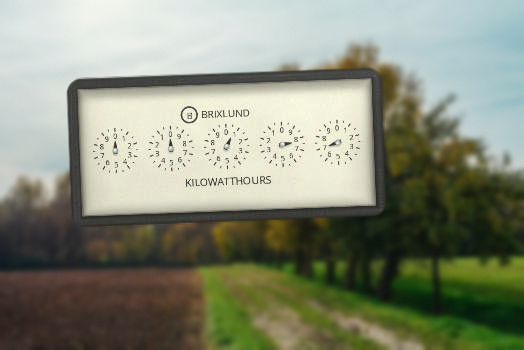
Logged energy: 77 kWh
